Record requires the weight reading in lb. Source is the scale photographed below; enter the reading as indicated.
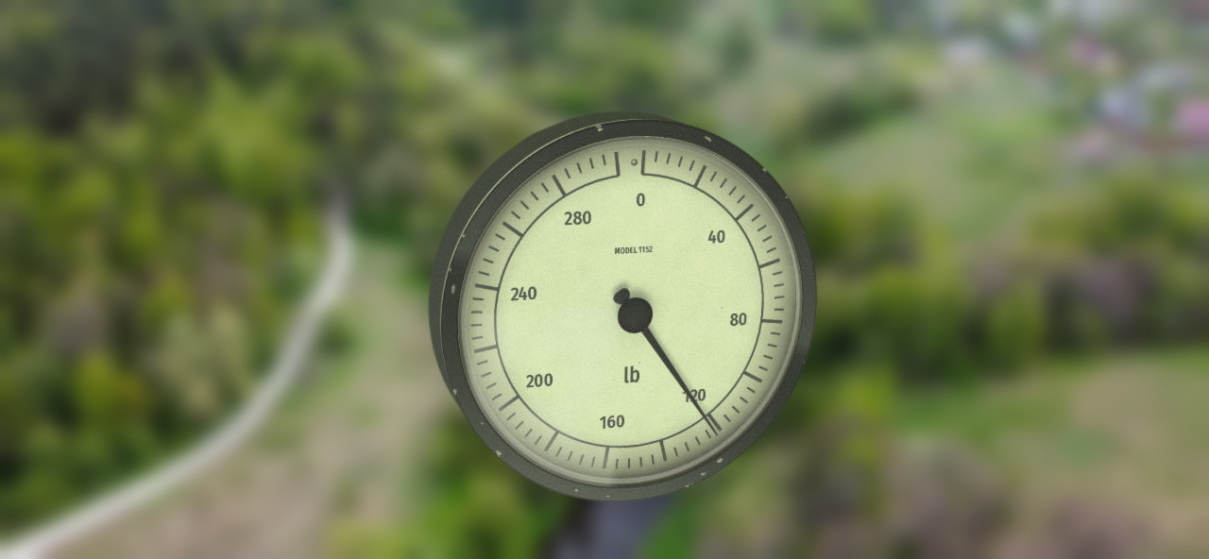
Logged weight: 122 lb
